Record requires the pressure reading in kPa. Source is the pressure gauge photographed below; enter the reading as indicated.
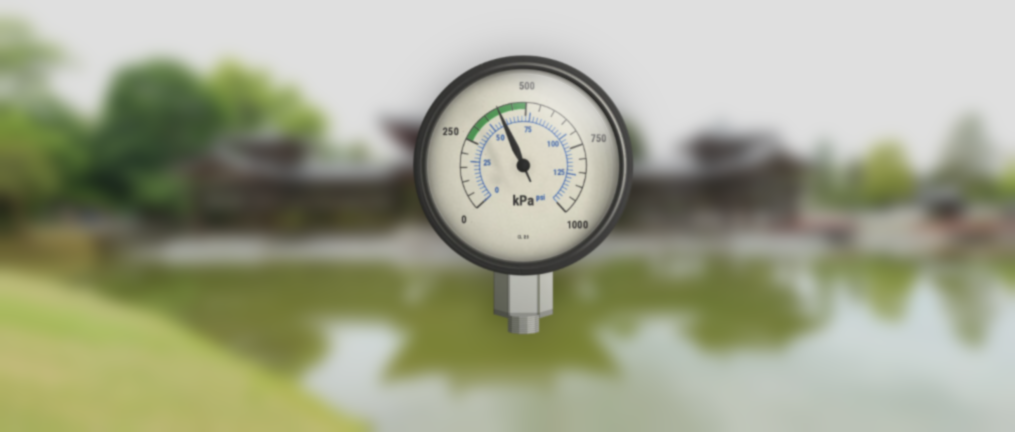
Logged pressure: 400 kPa
